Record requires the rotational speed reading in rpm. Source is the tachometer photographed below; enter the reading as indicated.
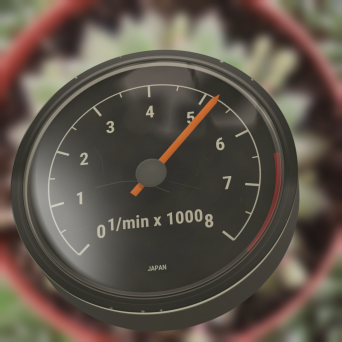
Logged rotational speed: 5250 rpm
